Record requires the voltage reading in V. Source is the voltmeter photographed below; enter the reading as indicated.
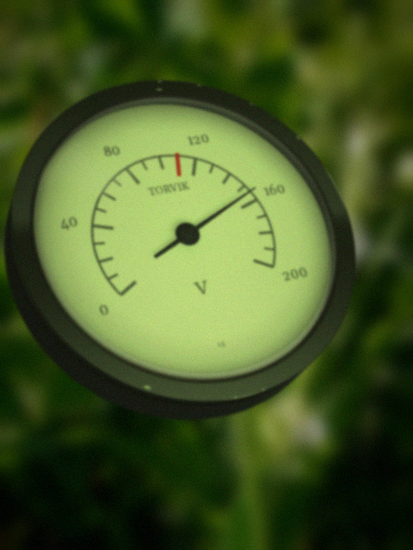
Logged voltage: 155 V
